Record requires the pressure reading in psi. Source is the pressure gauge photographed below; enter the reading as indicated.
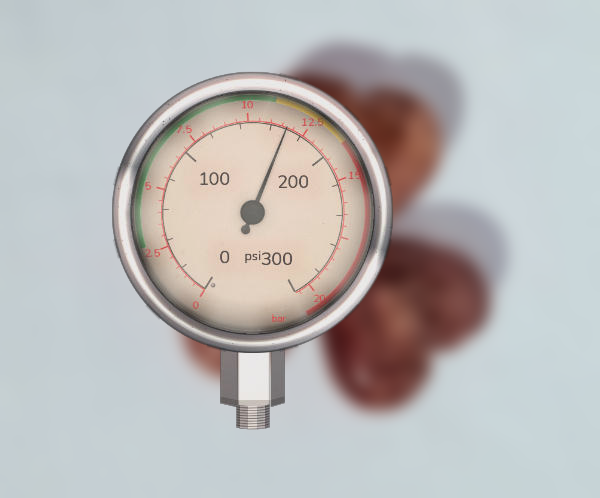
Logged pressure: 170 psi
